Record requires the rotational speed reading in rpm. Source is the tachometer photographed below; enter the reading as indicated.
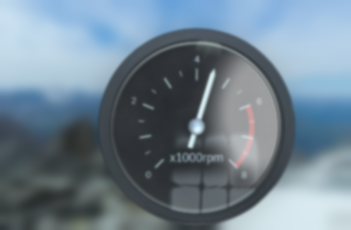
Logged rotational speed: 4500 rpm
